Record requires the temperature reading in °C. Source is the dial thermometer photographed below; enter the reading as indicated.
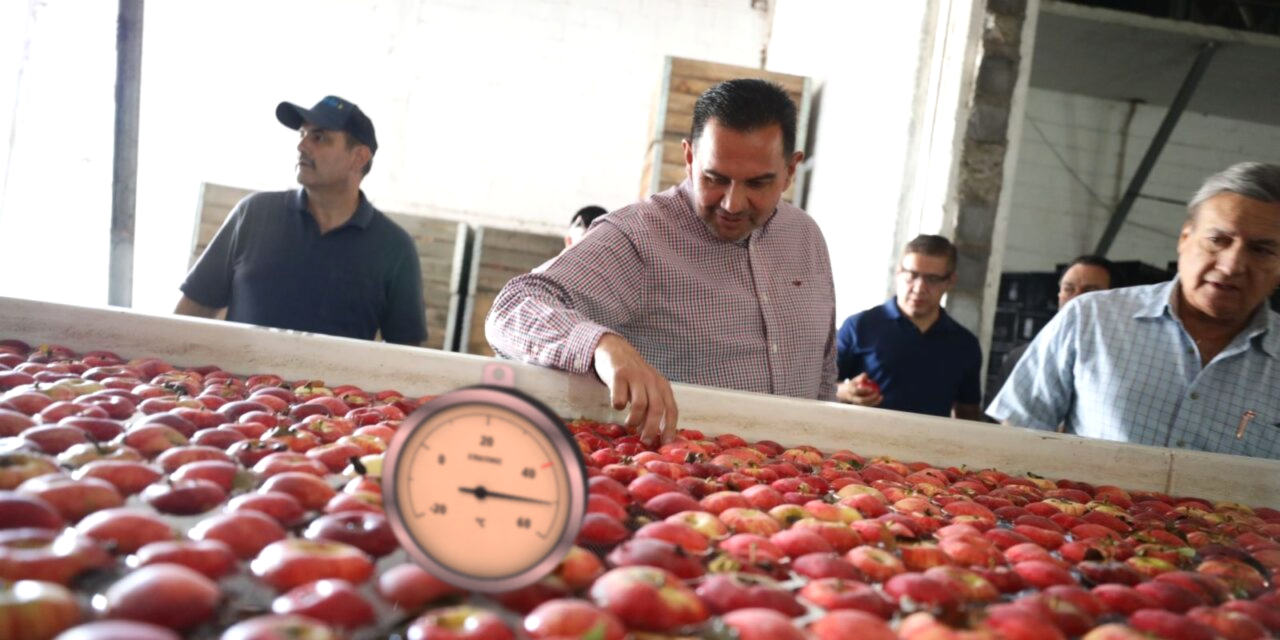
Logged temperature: 50 °C
